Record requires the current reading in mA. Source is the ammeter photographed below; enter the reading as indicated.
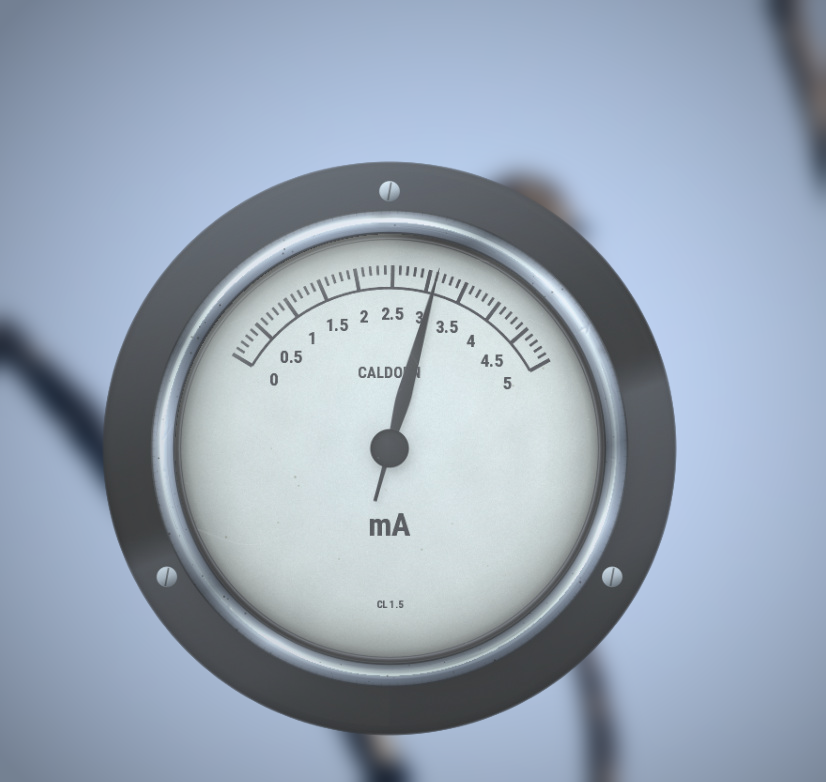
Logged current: 3.1 mA
